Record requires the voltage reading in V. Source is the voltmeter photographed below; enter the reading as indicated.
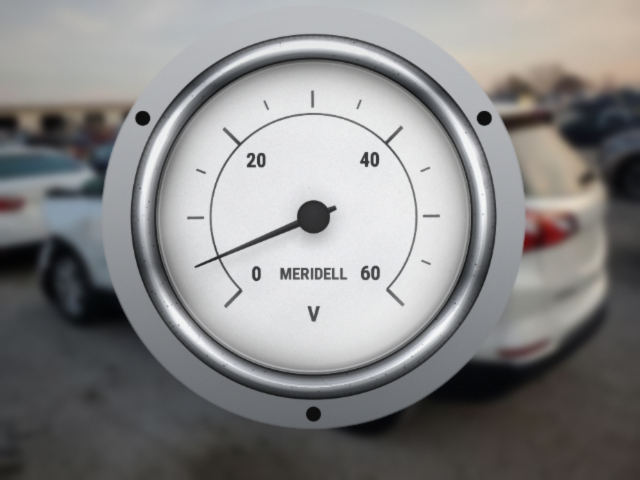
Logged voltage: 5 V
